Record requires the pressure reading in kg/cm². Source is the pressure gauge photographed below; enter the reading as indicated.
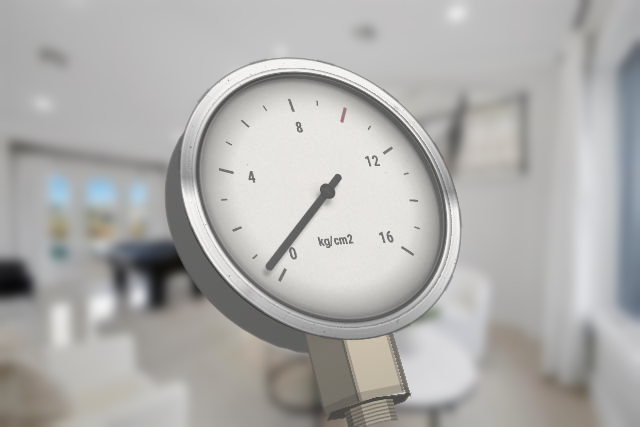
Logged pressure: 0.5 kg/cm²
